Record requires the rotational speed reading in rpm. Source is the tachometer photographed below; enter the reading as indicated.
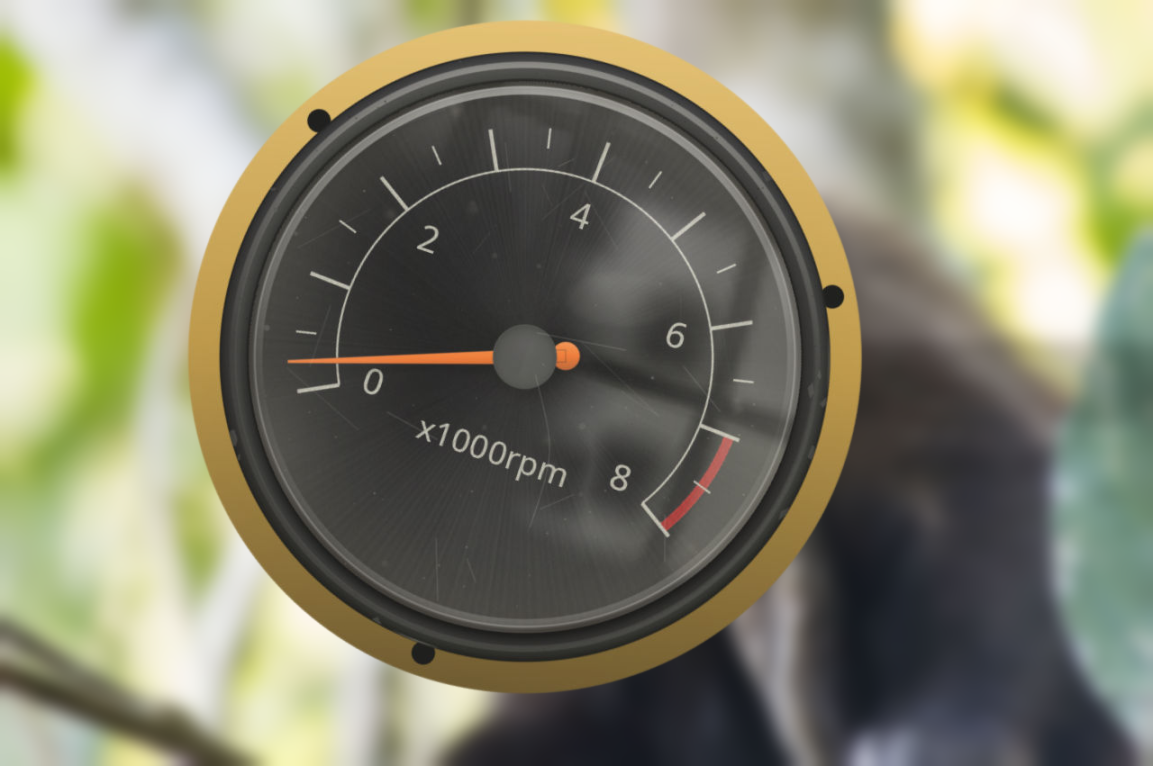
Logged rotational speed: 250 rpm
